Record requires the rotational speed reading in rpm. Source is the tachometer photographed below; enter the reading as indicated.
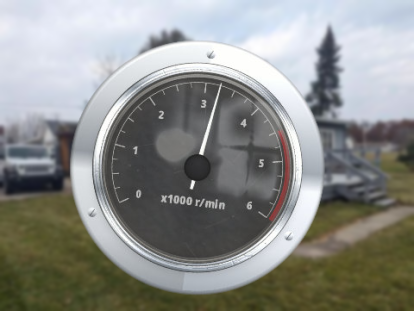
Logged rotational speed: 3250 rpm
